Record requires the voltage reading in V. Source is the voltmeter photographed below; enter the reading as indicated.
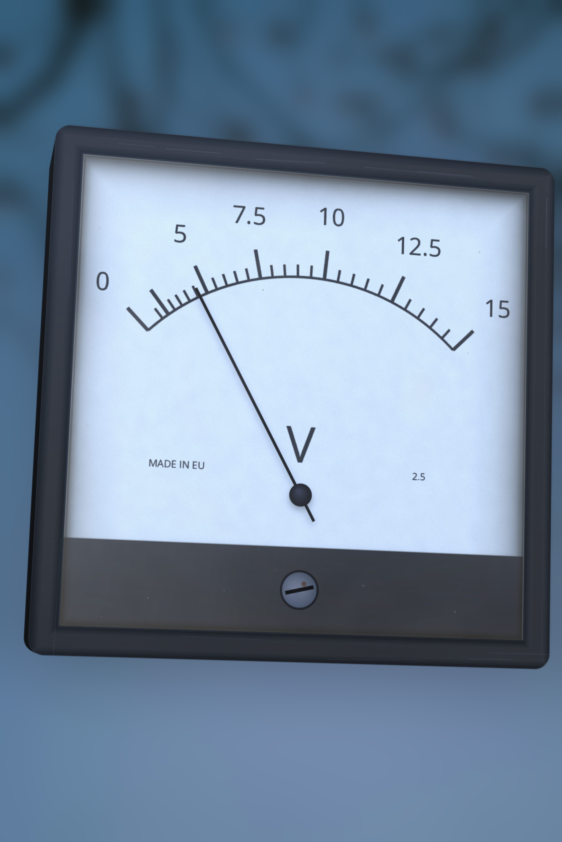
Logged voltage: 4.5 V
